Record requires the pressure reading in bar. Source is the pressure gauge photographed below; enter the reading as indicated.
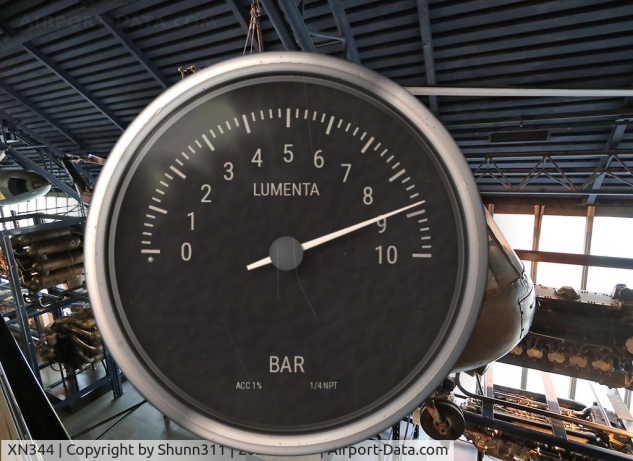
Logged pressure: 8.8 bar
